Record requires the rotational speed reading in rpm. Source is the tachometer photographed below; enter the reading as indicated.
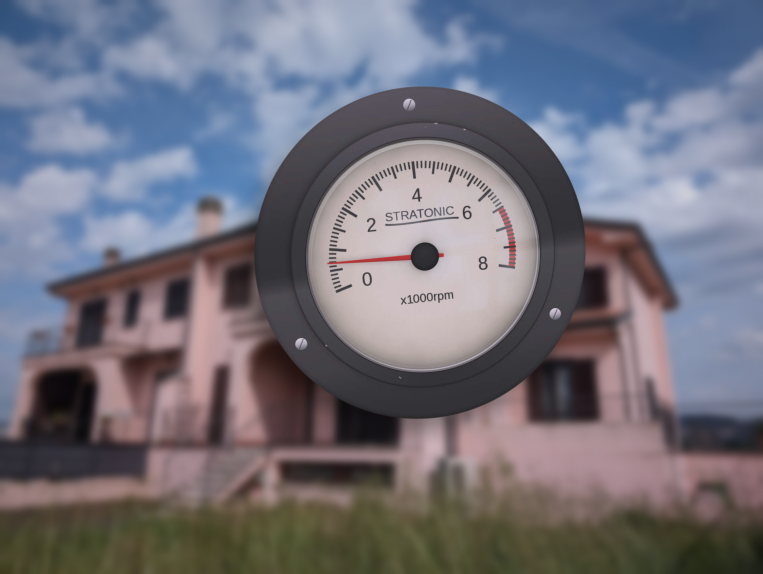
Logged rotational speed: 700 rpm
